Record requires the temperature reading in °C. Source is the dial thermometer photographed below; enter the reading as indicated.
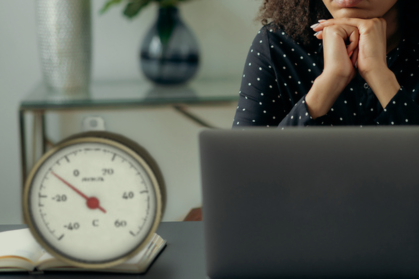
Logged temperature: -8 °C
